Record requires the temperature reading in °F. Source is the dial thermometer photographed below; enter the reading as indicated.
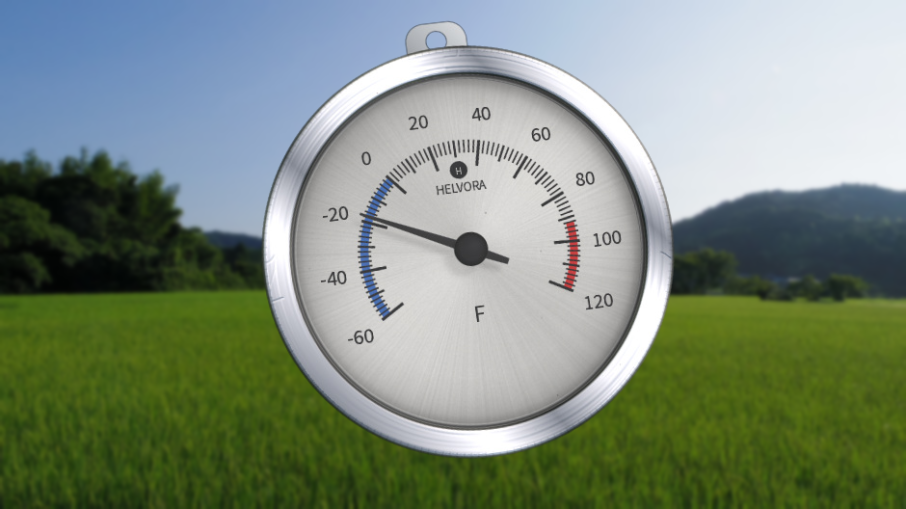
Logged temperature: -18 °F
